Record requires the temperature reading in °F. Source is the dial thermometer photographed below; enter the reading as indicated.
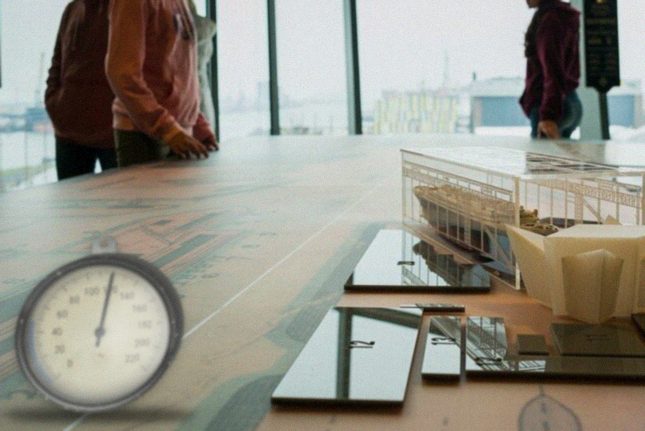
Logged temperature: 120 °F
